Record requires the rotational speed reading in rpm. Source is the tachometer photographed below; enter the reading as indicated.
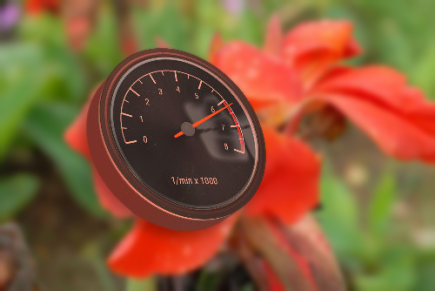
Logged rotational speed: 6250 rpm
